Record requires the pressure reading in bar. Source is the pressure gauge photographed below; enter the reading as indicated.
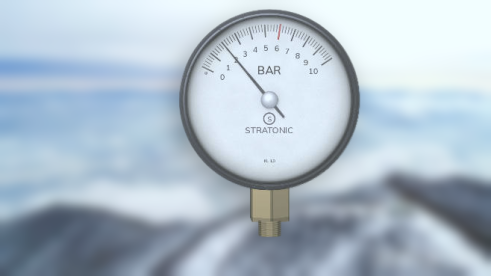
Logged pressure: 2 bar
